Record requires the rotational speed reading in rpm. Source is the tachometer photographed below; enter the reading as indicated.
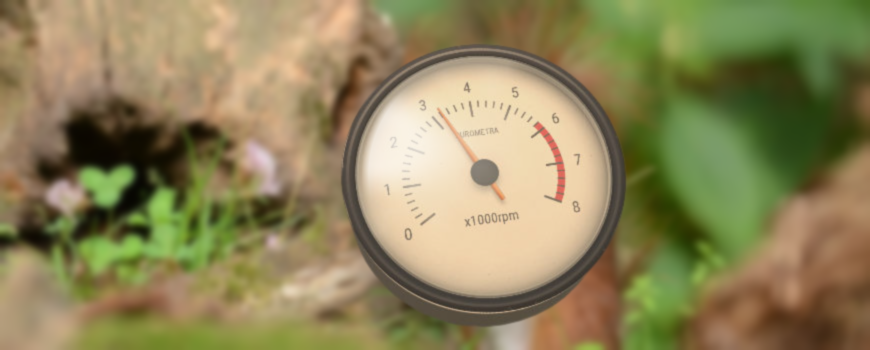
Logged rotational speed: 3200 rpm
